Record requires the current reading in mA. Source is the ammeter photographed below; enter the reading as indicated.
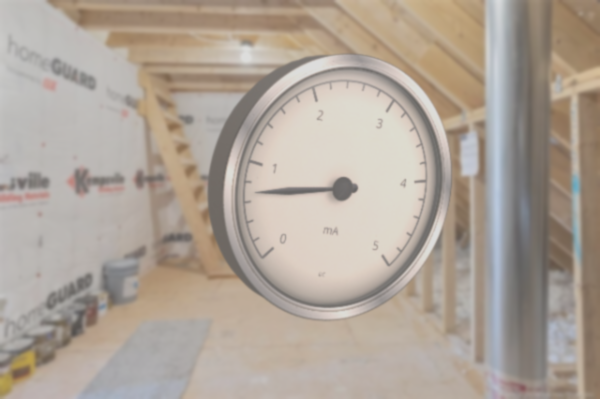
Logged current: 0.7 mA
